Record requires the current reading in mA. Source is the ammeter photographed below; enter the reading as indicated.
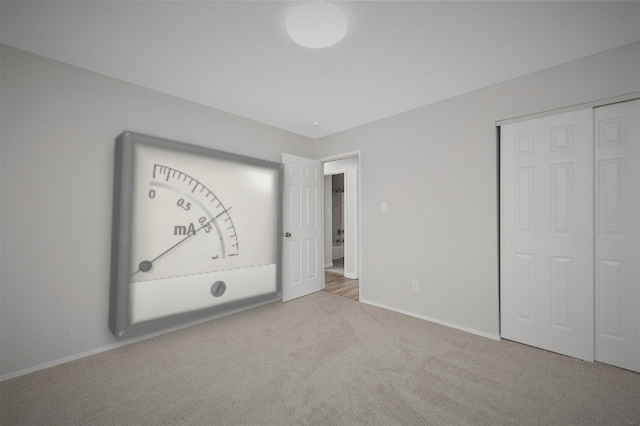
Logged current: 0.75 mA
